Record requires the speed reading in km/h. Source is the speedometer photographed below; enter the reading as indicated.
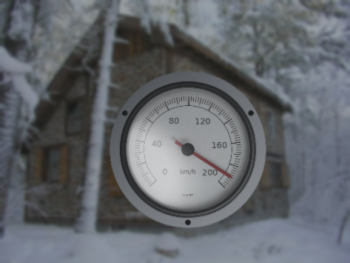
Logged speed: 190 km/h
